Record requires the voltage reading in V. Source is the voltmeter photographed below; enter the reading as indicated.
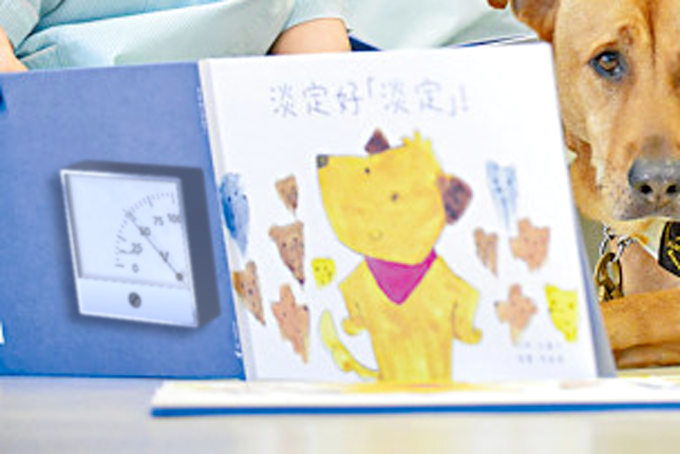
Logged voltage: 50 V
